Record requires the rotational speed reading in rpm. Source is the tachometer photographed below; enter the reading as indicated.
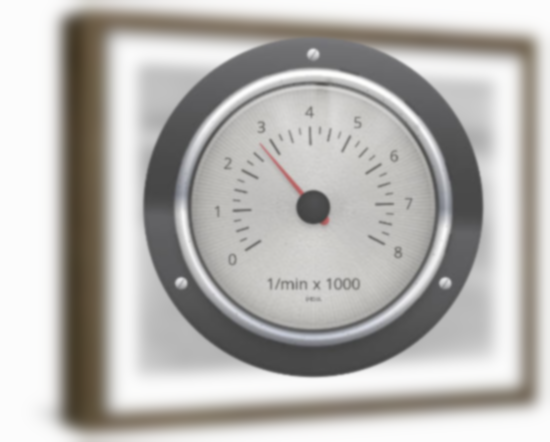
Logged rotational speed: 2750 rpm
